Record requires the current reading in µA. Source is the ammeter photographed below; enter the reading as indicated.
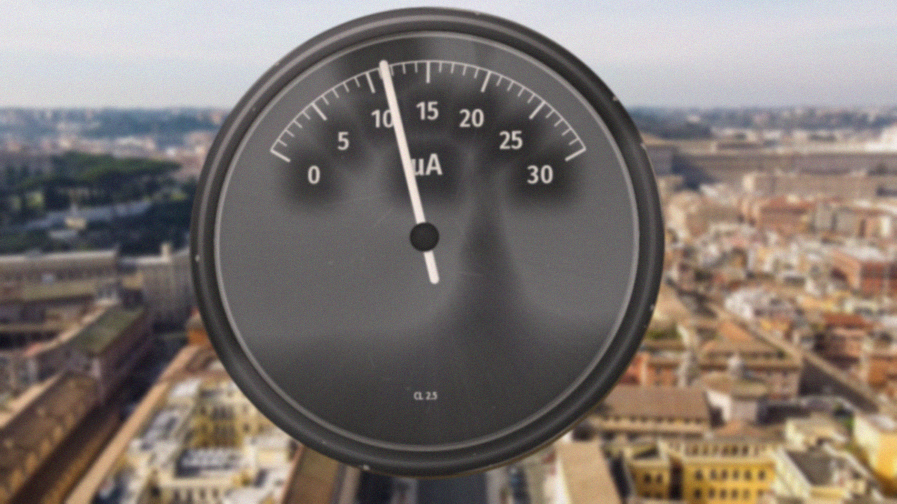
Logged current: 11.5 µA
